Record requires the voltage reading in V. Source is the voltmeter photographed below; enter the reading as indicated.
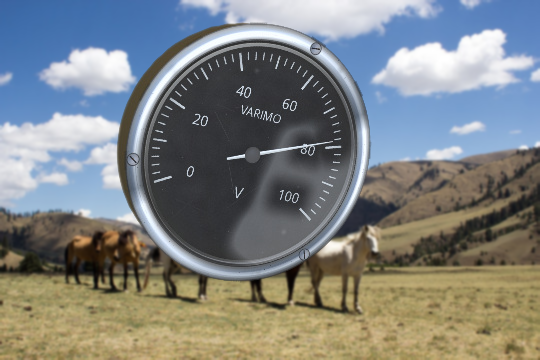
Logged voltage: 78 V
